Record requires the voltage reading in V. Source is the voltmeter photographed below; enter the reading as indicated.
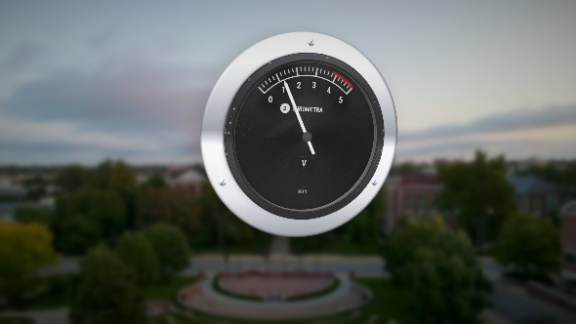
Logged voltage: 1.2 V
